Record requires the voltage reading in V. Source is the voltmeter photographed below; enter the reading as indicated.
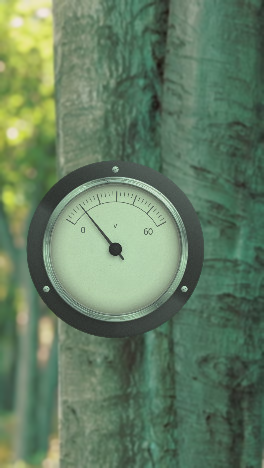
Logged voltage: 10 V
